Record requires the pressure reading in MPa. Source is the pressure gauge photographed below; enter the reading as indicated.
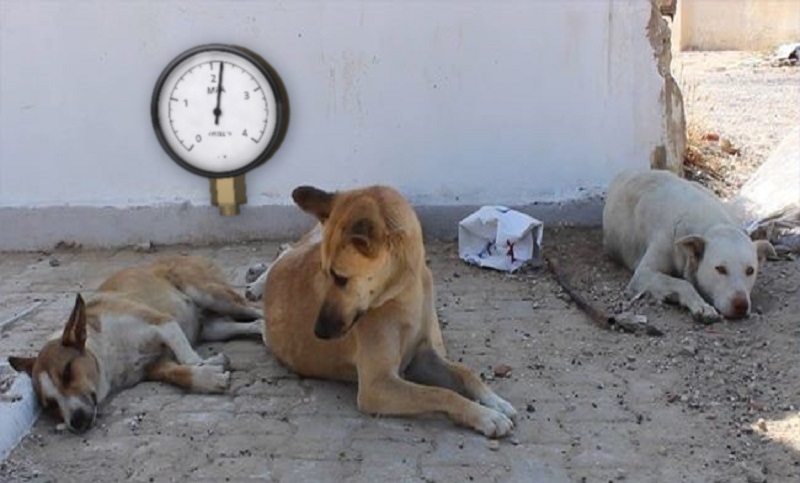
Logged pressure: 2.2 MPa
